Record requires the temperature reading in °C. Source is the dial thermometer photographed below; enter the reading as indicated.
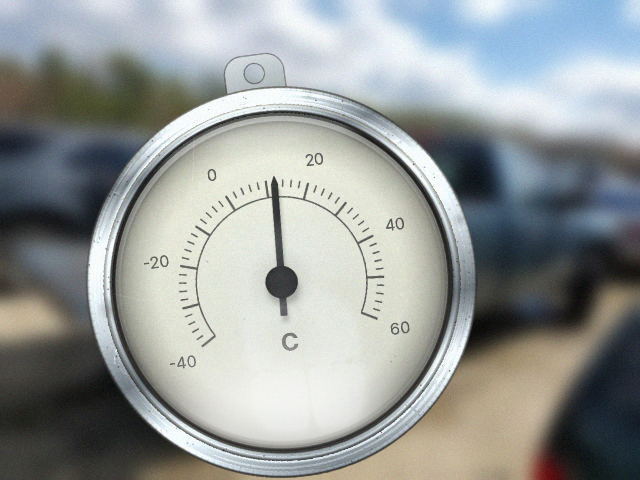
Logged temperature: 12 °C
